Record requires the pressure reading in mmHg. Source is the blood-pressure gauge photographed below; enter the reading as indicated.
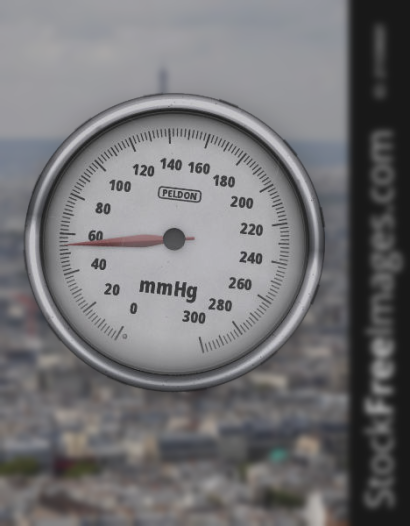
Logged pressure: 54 mmHg
